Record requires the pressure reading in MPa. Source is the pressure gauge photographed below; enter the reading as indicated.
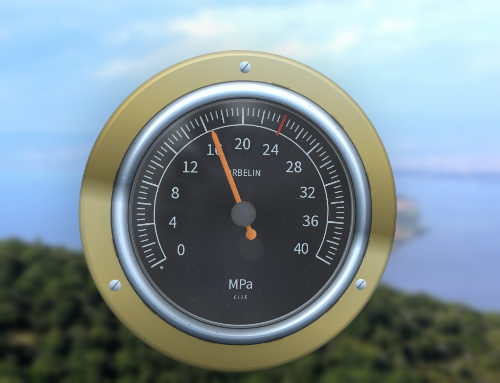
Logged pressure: 16.5 MPa
